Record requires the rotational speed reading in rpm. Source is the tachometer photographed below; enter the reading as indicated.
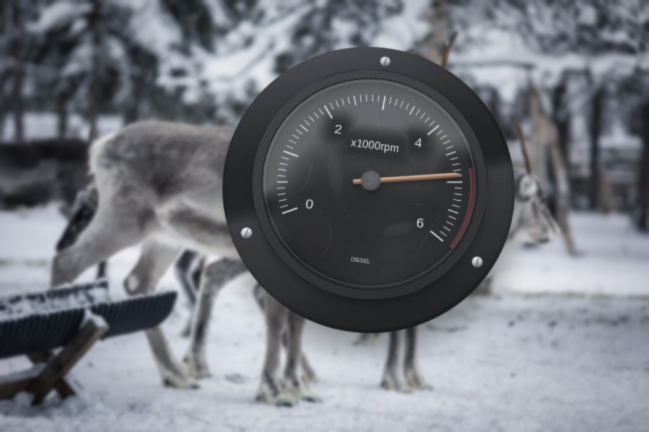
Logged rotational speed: 4900 rpm
